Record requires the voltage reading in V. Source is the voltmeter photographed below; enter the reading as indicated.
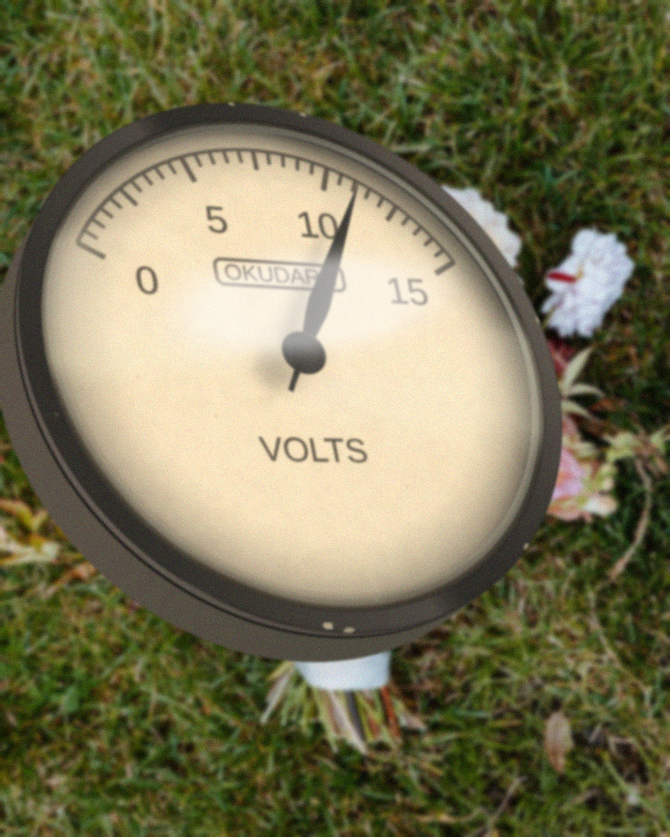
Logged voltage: 11 V
